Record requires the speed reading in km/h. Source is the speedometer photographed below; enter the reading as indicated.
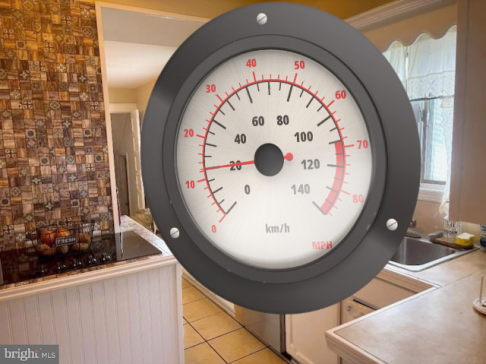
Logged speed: 20 km/h
